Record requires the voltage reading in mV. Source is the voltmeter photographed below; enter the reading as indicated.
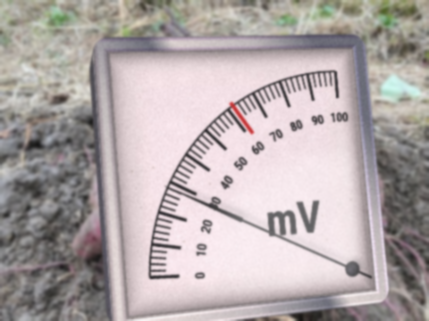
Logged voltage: 28 mV
